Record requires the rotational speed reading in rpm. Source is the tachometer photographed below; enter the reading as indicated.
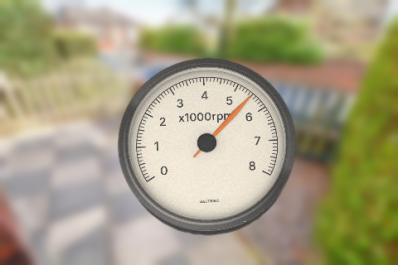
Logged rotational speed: 5500 rpm
